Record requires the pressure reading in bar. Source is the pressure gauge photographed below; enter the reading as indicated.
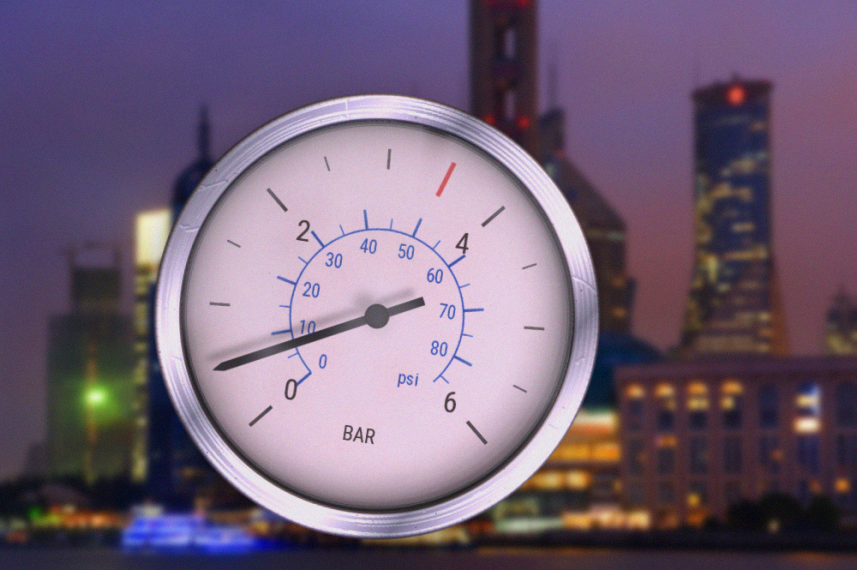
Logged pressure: 0.5 bar
